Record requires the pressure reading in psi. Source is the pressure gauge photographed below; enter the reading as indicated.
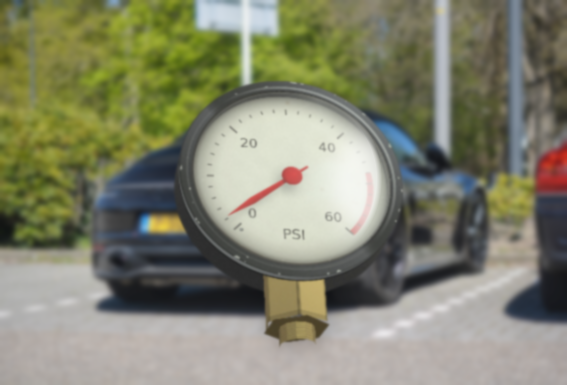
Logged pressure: 2 psi
